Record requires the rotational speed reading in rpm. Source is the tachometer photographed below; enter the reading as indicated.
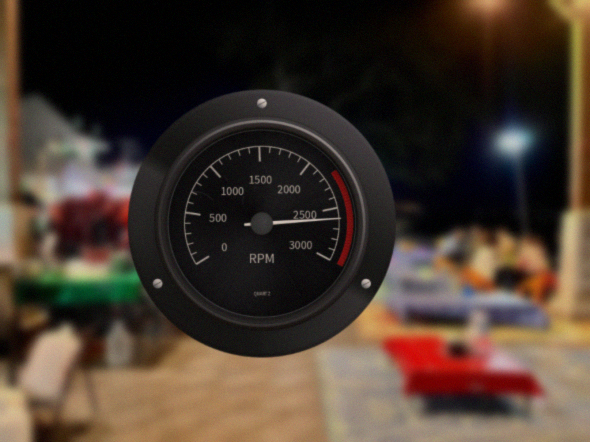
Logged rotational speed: 2600 rpm
